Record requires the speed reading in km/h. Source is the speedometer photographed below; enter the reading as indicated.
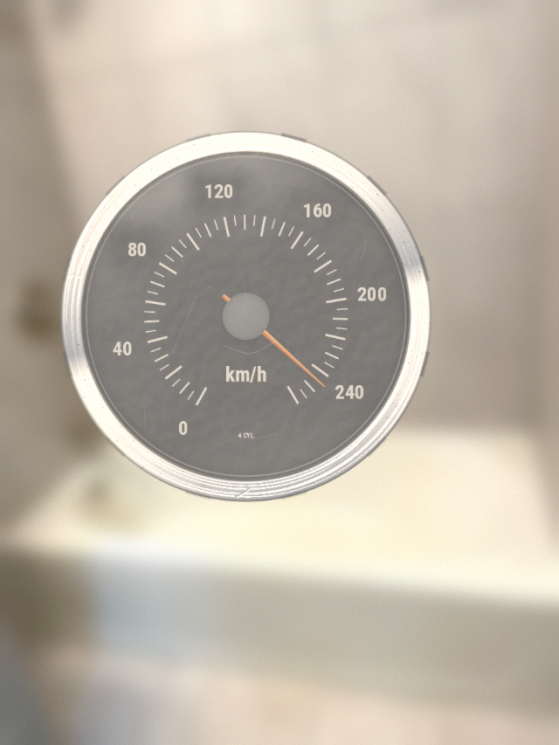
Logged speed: 245 km/h
